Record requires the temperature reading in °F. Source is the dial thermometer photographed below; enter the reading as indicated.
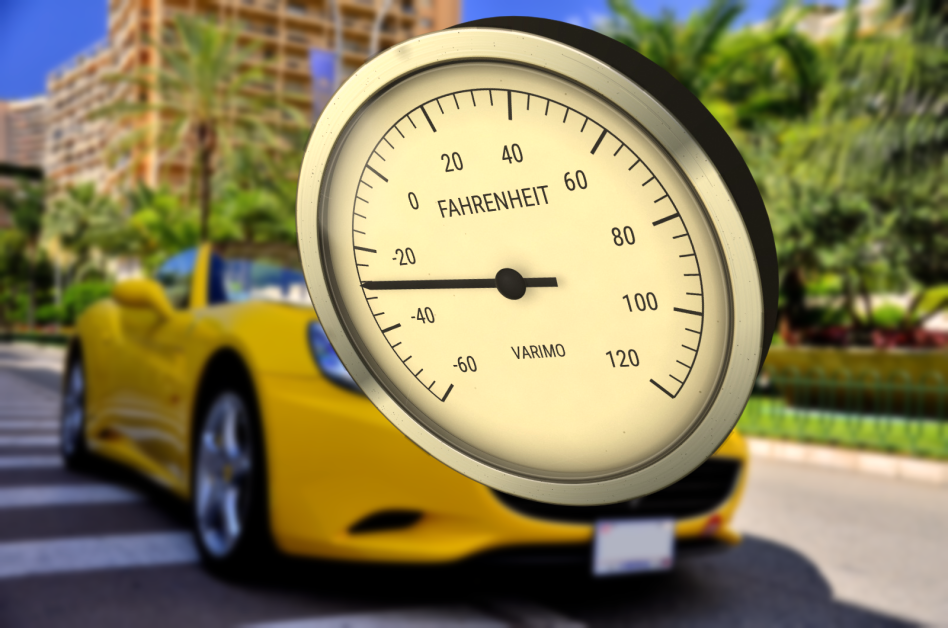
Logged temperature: -28 °F
